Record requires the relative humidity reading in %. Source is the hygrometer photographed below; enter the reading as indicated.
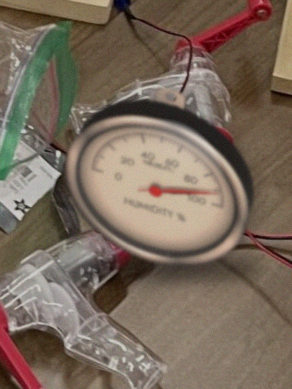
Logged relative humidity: 90 %
